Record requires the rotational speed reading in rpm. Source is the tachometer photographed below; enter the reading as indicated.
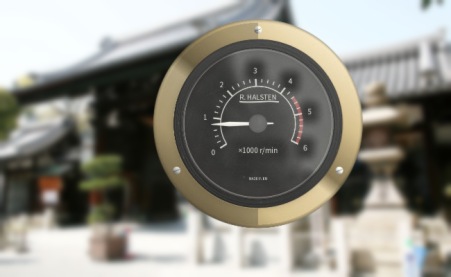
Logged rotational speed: 800 rpm
